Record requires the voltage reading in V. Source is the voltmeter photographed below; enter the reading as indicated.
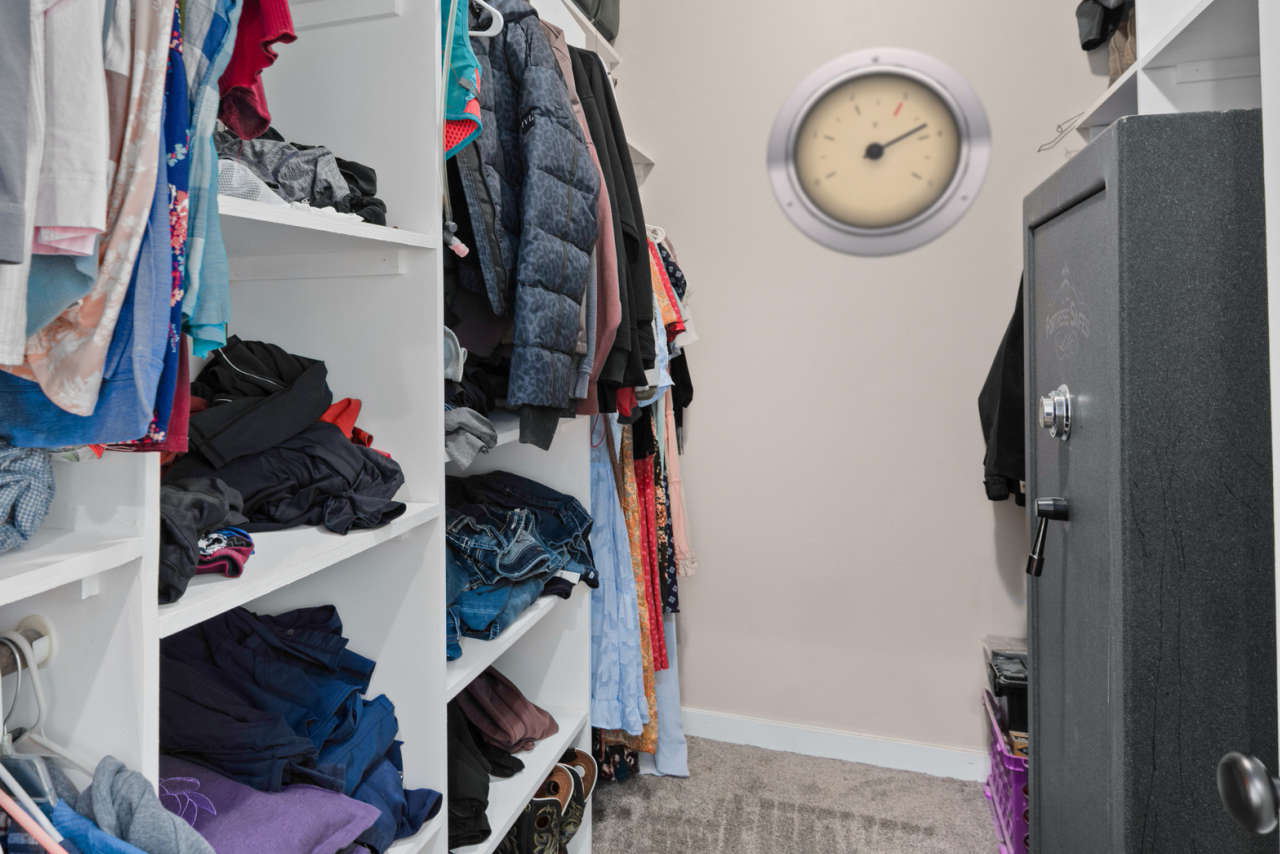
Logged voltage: 3.75 V
